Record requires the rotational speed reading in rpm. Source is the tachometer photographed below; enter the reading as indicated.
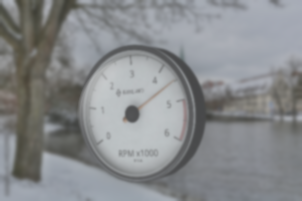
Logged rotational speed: 4500 rpm
